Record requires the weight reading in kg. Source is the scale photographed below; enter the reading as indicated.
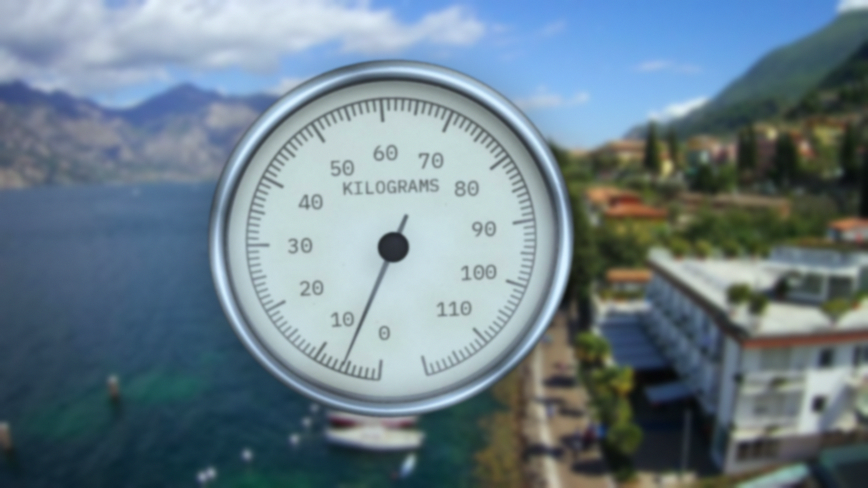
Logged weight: 6 kg
